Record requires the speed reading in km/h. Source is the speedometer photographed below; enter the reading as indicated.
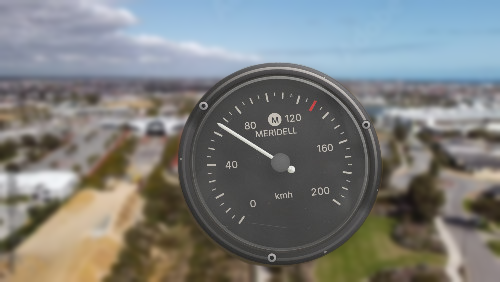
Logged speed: 65 km/h
